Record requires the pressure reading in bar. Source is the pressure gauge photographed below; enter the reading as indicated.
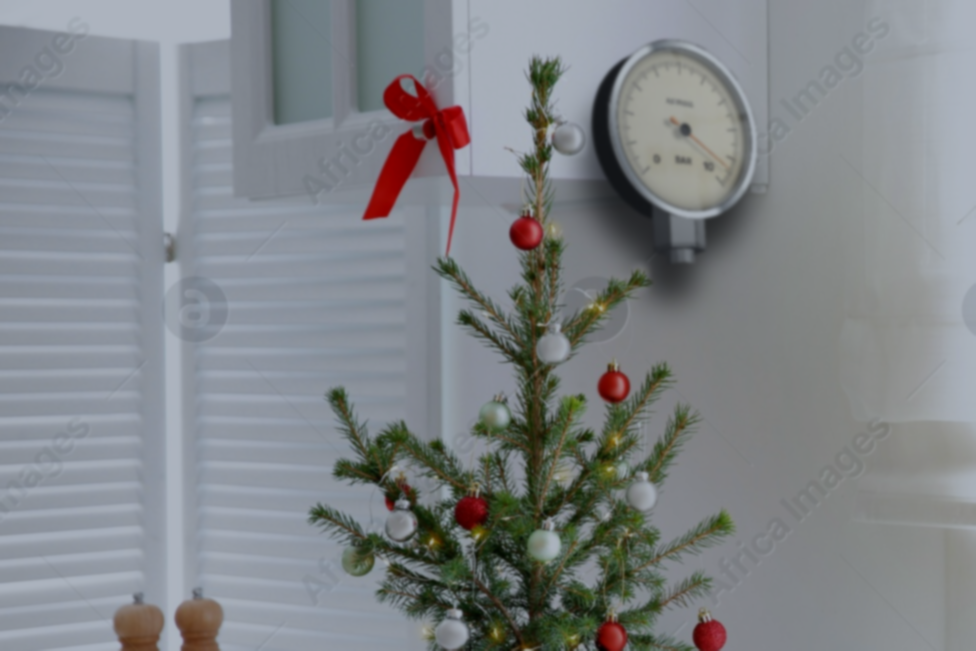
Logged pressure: 9.5 bar
